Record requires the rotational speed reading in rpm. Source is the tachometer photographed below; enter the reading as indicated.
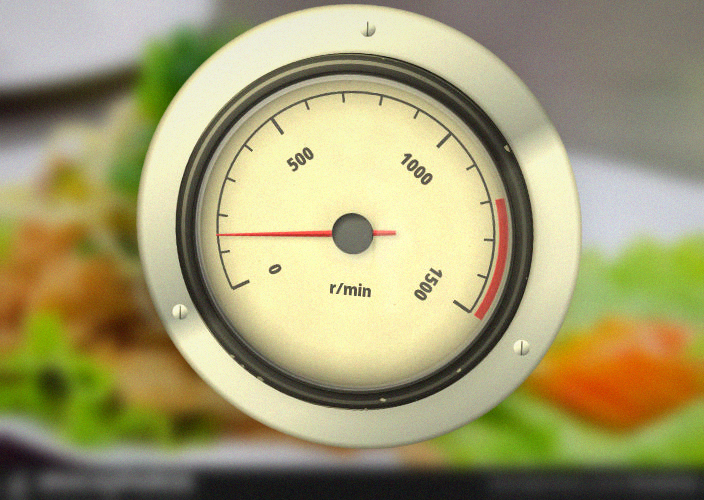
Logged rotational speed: 150 rpm
